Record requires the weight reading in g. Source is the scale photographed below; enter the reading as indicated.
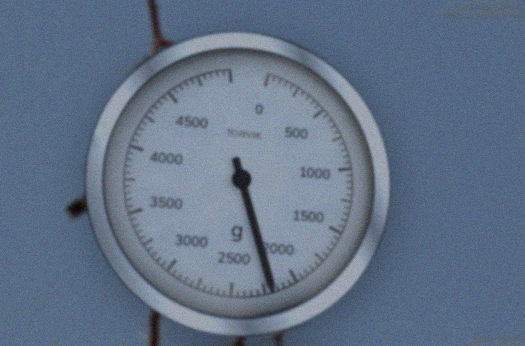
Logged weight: 2200 g
